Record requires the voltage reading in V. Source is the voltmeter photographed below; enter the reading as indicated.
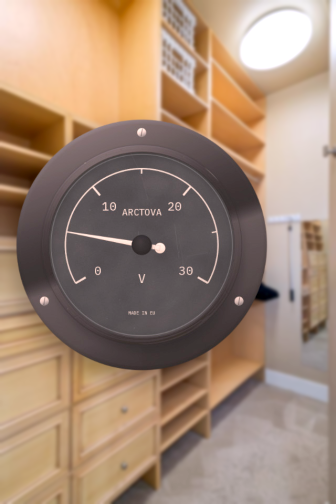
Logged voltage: 5 V
